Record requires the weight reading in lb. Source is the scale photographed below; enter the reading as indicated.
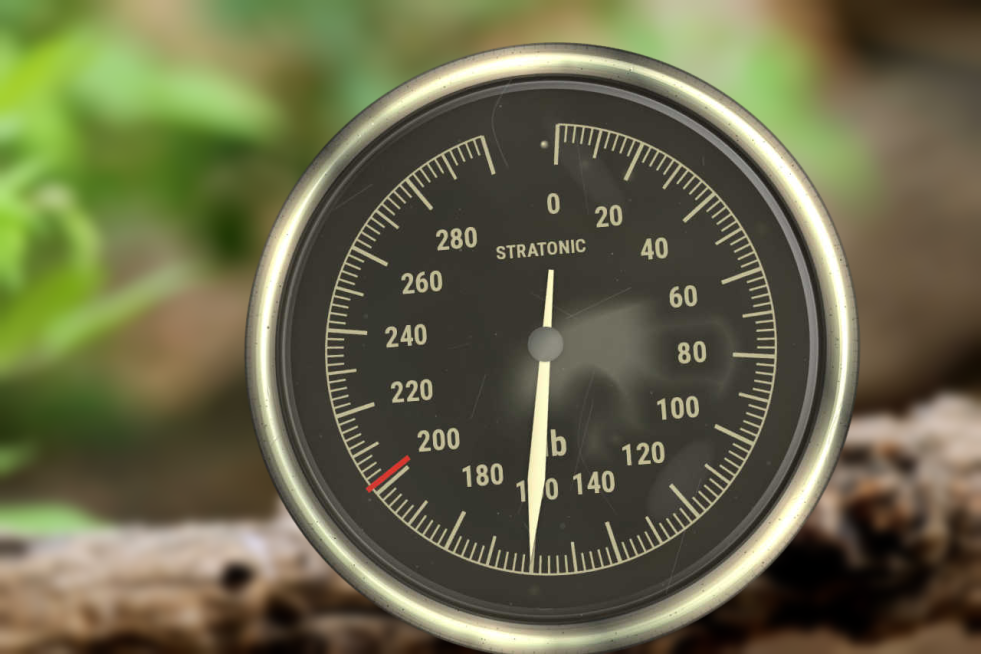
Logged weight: 160 lb
